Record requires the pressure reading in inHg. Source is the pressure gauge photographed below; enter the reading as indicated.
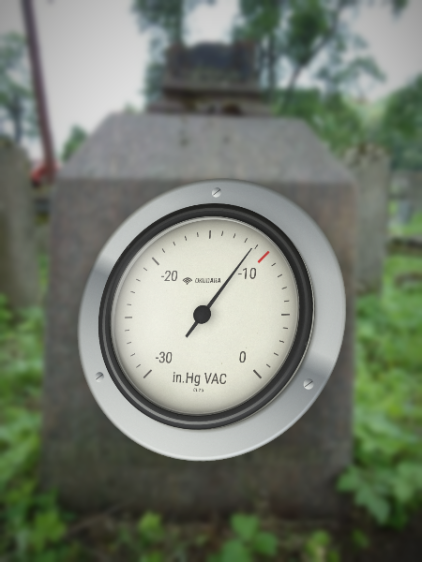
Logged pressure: -11 inHg
